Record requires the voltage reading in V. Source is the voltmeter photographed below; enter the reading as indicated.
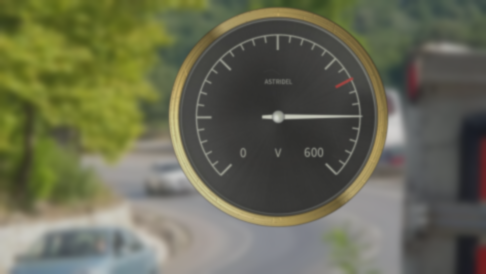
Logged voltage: 500 V
